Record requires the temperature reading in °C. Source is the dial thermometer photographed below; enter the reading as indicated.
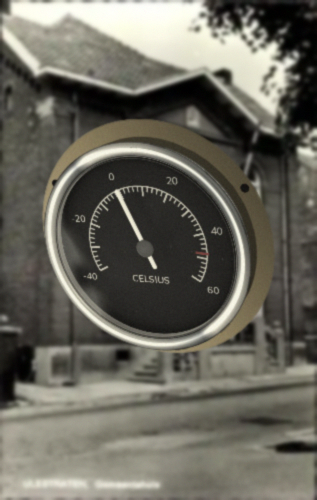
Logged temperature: 0 °C
